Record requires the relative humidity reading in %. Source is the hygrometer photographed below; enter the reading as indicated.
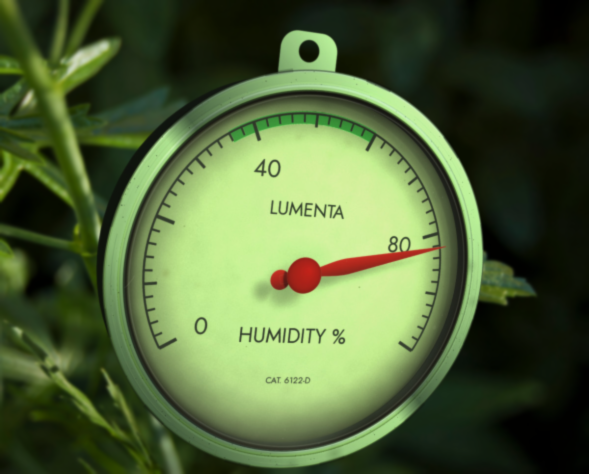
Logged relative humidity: 82 %
